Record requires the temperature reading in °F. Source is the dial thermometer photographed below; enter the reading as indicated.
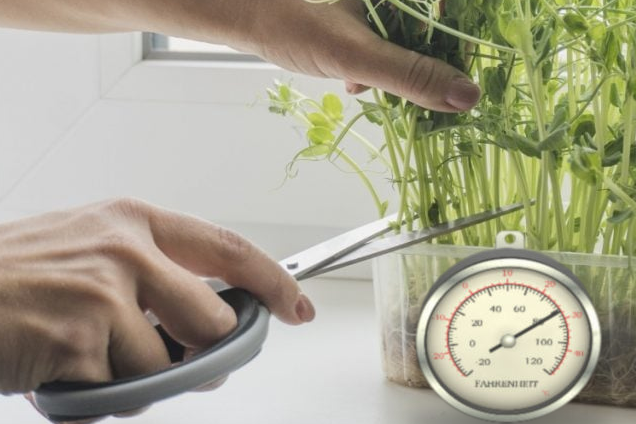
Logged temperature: 80 °F
